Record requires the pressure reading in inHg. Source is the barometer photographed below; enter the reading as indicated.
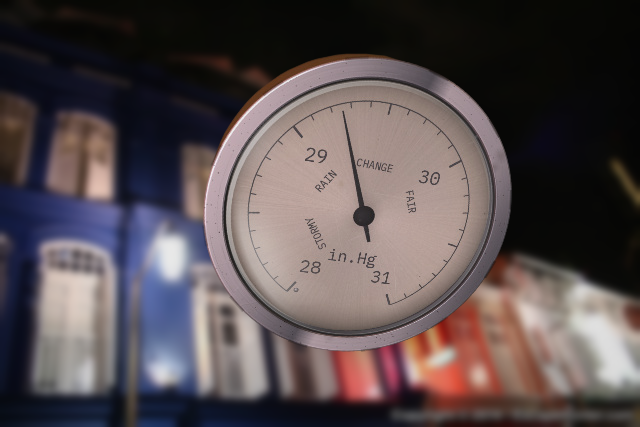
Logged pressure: 29.25 inHg
